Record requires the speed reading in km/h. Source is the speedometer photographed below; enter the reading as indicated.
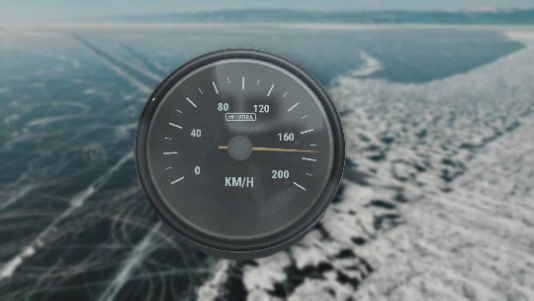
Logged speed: 175 km/h
